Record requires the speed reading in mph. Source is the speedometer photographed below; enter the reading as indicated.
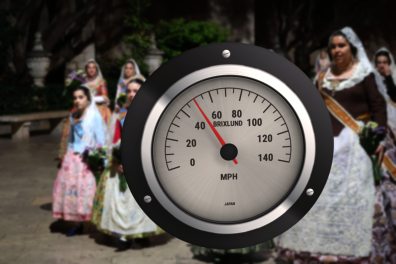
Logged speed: 50 mph
